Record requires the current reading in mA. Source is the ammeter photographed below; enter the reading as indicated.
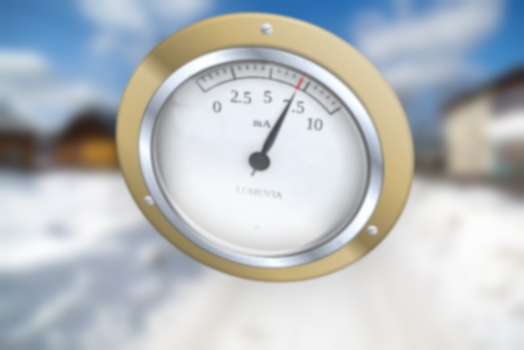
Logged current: 7 mA
